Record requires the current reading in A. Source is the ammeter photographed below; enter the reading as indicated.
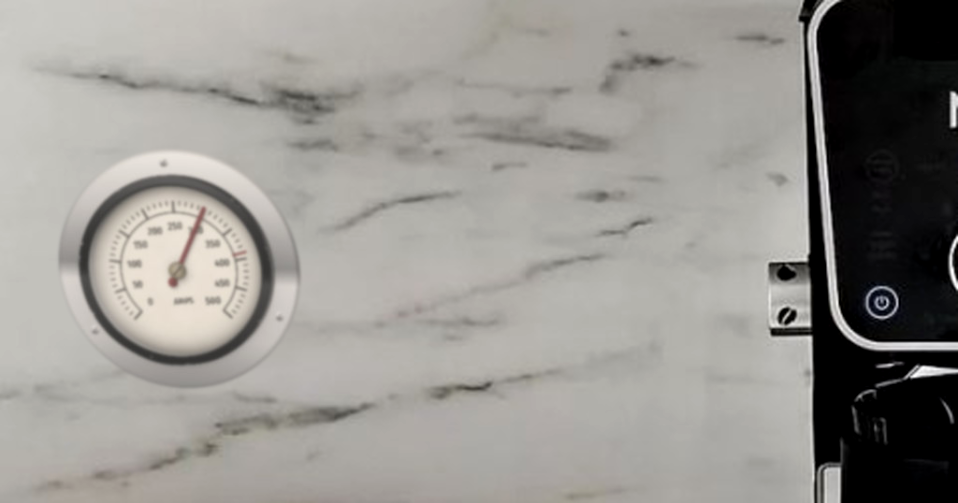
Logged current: 300 A
